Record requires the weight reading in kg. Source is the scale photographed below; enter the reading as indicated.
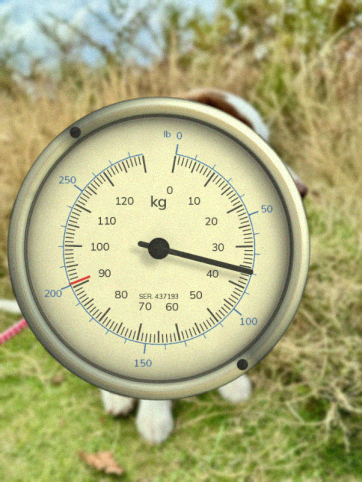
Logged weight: 36 kg
